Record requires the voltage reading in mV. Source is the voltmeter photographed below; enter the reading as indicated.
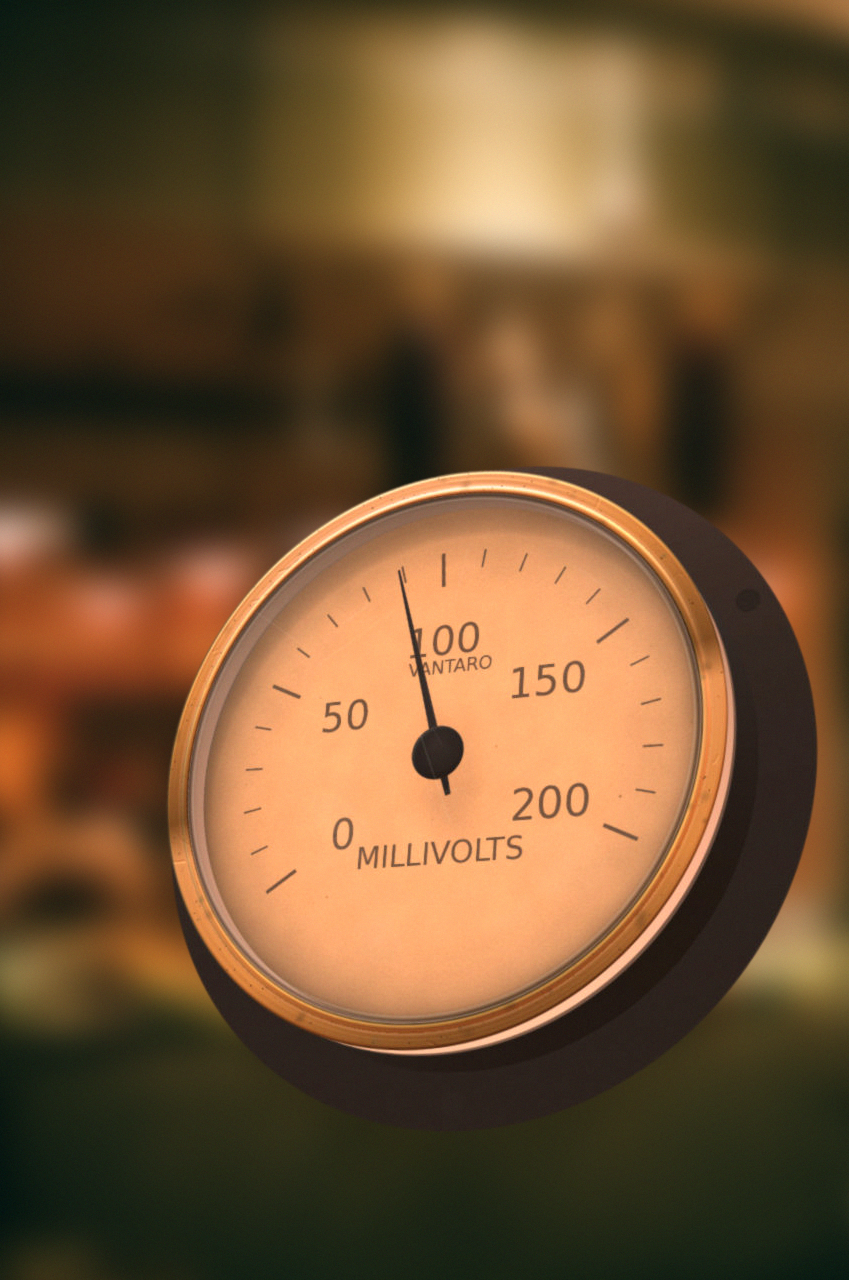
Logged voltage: 90 mV
